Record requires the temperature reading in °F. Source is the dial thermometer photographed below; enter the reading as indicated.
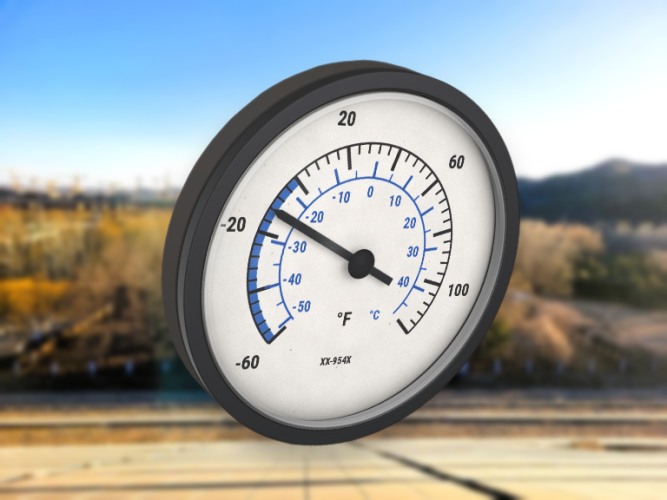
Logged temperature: -12 °F
